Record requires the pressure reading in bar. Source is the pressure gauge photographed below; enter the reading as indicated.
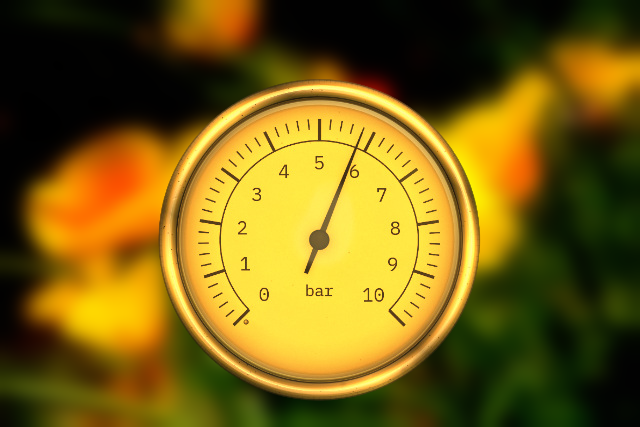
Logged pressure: 5.8 bar
